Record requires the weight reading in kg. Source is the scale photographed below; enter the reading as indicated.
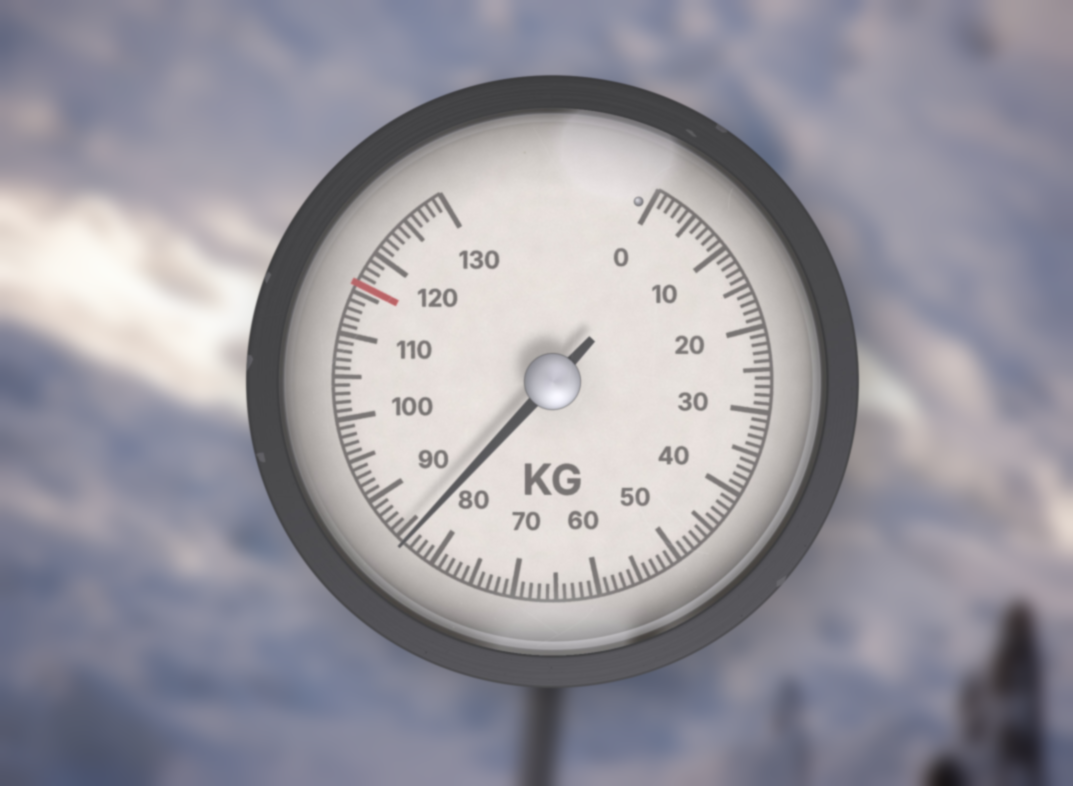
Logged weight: 84 kg
